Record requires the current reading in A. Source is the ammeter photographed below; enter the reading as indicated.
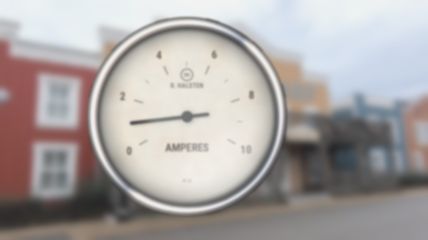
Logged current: 1 A
